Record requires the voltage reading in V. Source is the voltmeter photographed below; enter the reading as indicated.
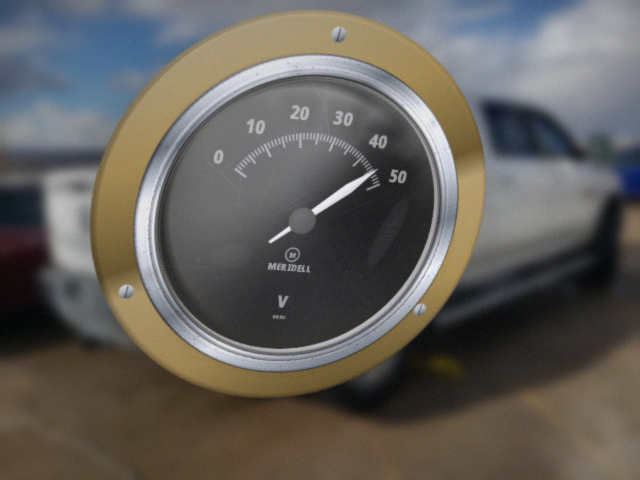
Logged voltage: 45 V
